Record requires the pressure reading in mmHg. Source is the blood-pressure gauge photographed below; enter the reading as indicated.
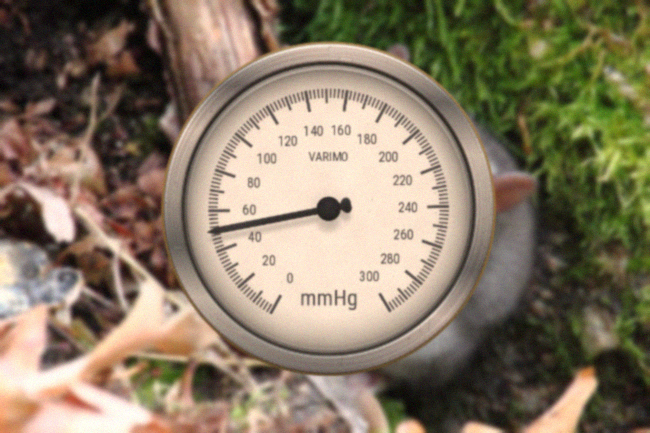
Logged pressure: 50 mmHg
